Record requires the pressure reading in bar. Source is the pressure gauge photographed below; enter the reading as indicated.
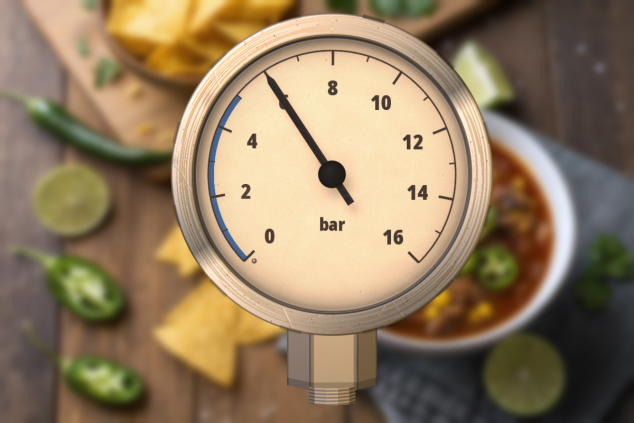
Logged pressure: 6 bar
